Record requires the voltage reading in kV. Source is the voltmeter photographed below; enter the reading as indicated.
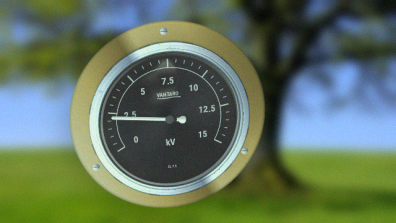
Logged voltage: 2.25 kV
